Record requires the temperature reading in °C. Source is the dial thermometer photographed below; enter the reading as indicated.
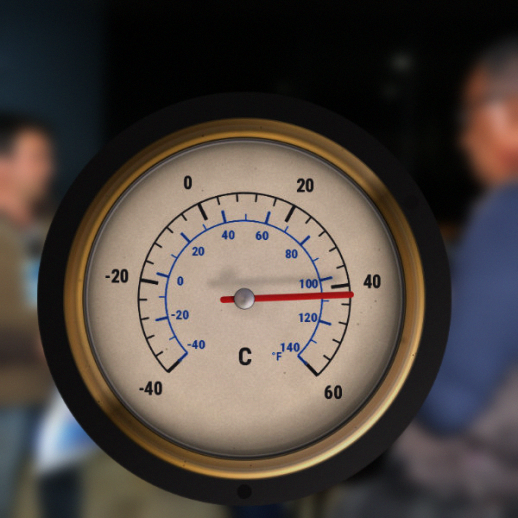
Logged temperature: 42 °C
